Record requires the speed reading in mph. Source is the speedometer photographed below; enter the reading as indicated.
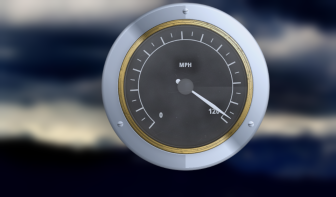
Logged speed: 117.5 mph
